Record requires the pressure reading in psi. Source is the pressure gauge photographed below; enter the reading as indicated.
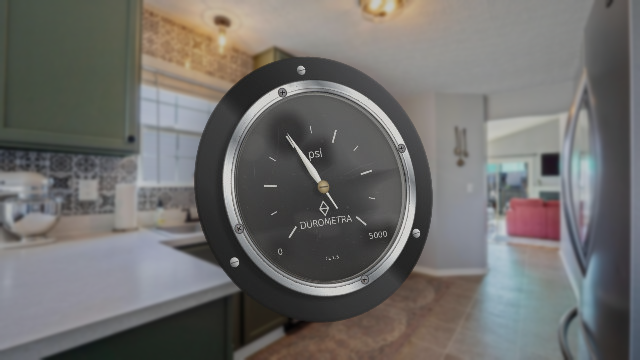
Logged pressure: 2000 psi
